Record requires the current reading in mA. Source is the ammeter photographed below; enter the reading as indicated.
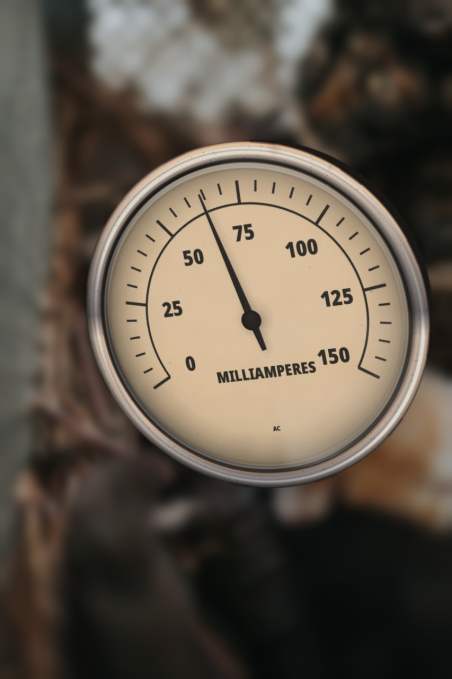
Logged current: 65 mA
